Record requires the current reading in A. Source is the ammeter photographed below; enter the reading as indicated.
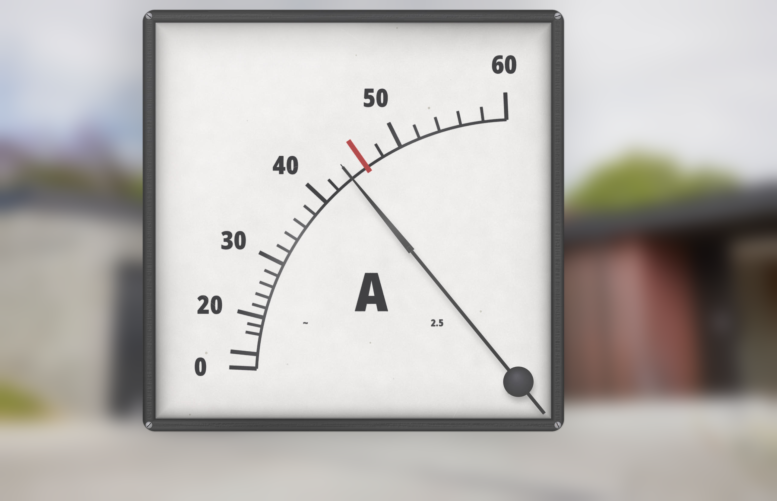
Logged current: 44 A
